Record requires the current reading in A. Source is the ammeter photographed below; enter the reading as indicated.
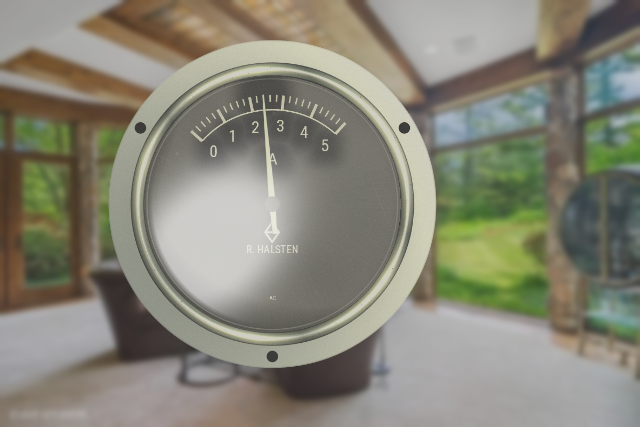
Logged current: 2.4 A
